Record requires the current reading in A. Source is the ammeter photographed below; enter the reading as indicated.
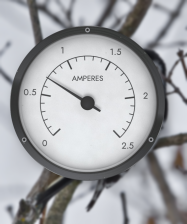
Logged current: 0.7 A
